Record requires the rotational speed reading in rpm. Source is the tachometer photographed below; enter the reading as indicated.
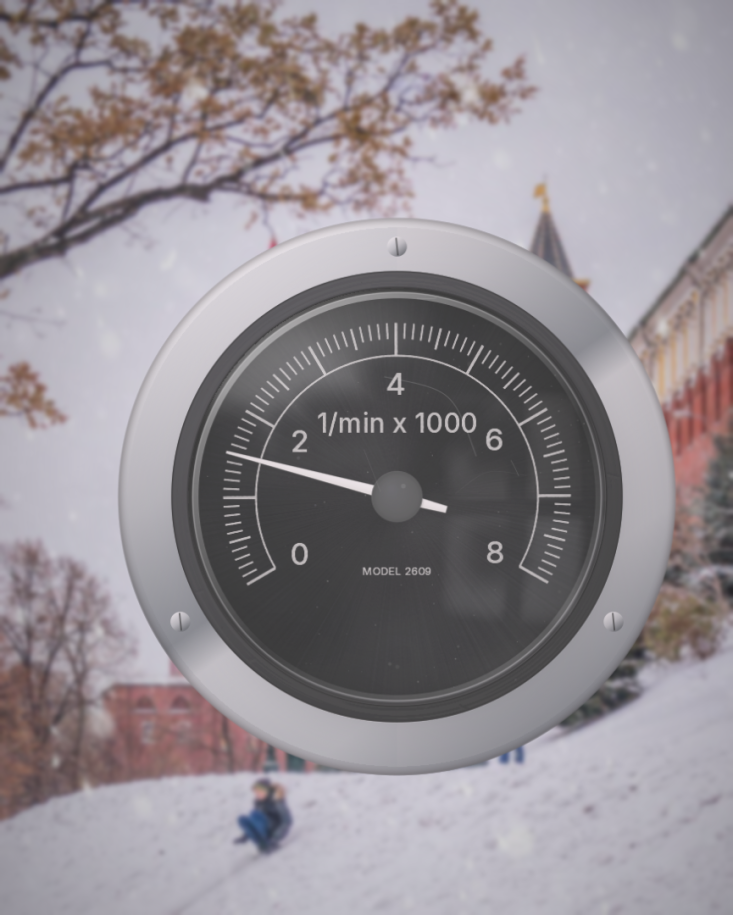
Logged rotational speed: 1500 rpm
